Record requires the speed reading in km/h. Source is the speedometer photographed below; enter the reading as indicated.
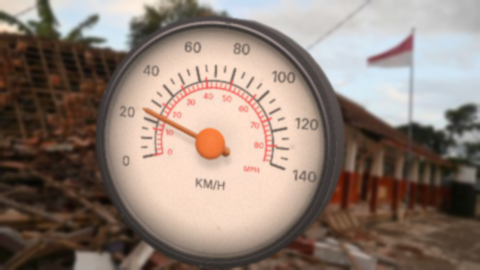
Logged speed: 25 km/h
